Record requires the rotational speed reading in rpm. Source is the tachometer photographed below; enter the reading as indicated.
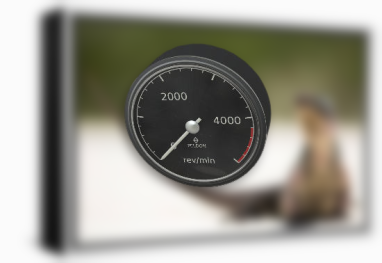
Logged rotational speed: 0 rpm
